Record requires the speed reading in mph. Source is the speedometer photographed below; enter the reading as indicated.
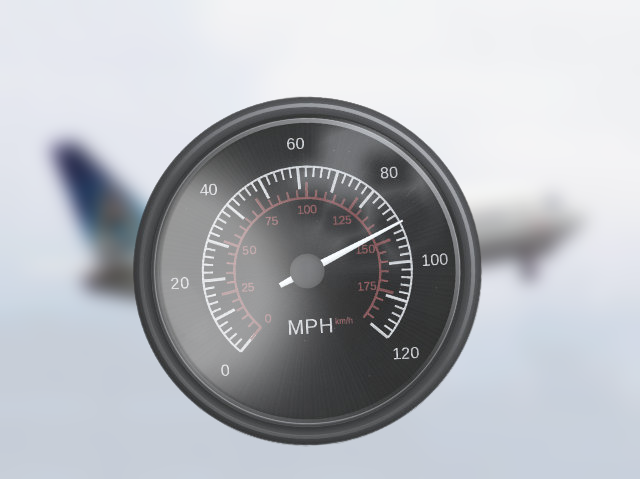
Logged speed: 90 mph
